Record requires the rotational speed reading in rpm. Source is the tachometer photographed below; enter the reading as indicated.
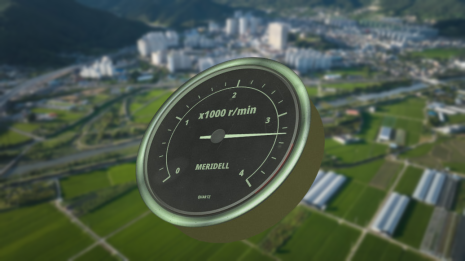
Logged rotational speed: 3300 rpm
